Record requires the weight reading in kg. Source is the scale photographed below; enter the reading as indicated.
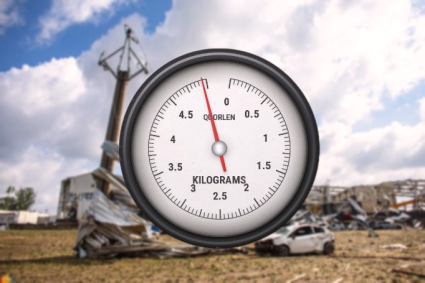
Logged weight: 4.95 kg
